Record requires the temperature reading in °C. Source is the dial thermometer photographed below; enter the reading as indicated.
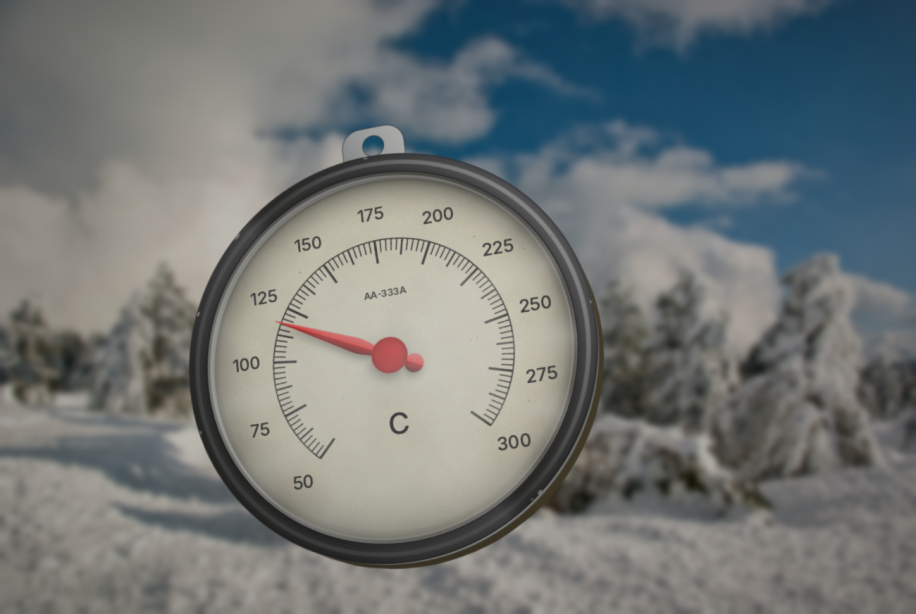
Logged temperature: 117.5 °C
